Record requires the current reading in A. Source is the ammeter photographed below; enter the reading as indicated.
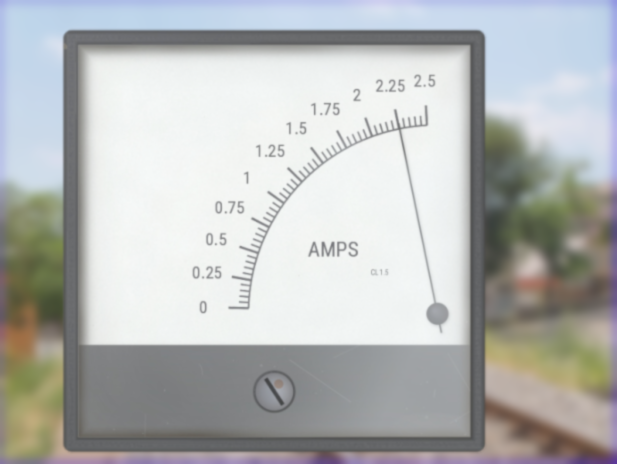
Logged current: 2.25 A
